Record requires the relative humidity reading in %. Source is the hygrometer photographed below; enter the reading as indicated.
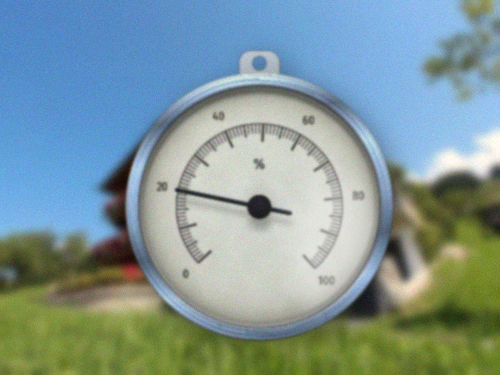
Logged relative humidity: 20 %
